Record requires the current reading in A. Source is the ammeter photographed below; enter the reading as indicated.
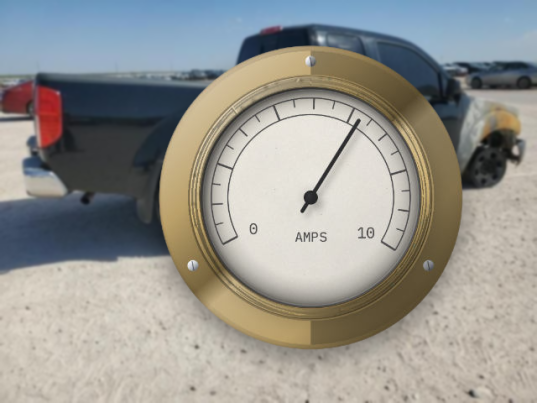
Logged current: 6.25 A
